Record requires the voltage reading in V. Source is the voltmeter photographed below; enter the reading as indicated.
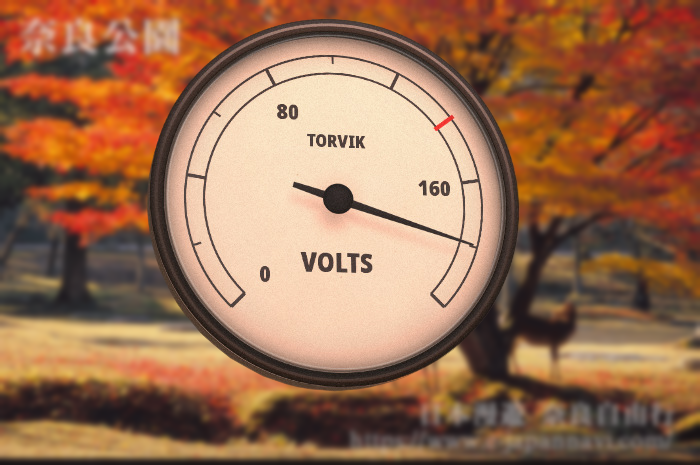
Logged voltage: 180 V
